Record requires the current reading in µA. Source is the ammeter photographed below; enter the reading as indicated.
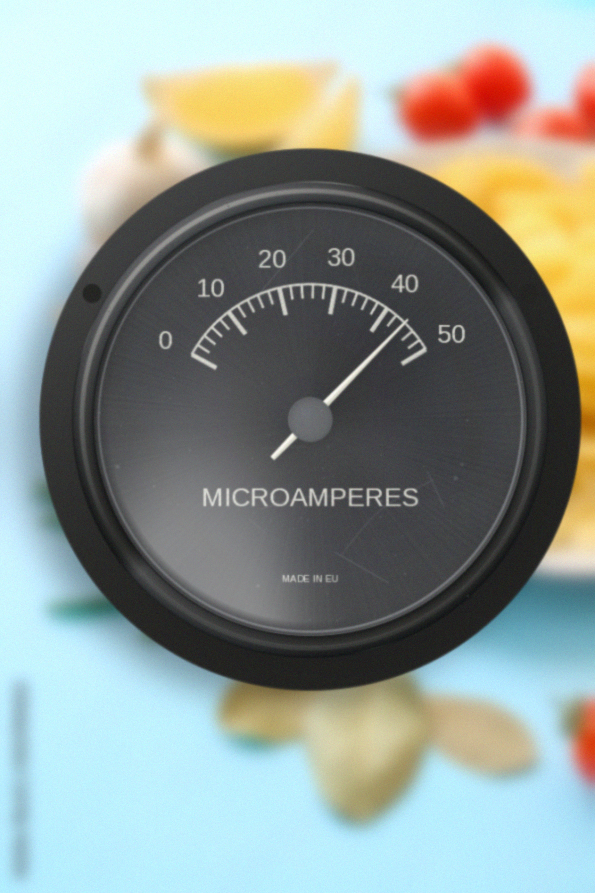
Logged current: 44 µA
